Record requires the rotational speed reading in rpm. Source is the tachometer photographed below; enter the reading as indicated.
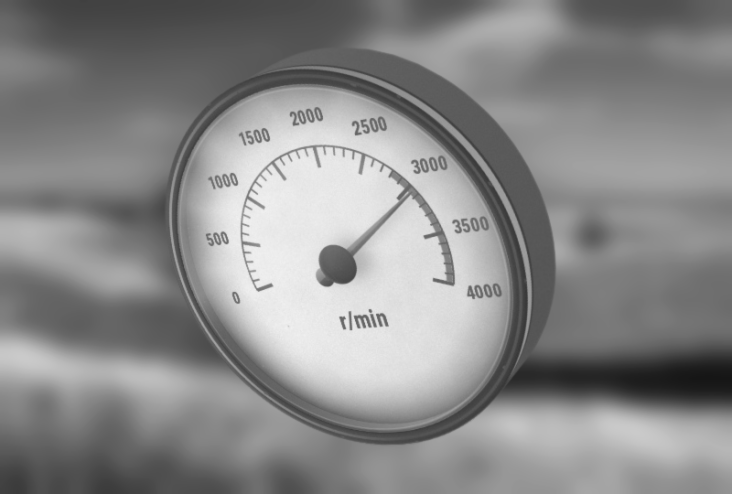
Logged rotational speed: 3050 rpm
